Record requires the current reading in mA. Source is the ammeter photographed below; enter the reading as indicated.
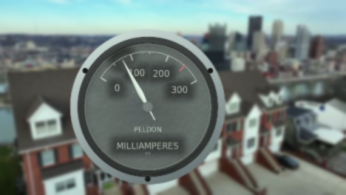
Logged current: 75 mA
